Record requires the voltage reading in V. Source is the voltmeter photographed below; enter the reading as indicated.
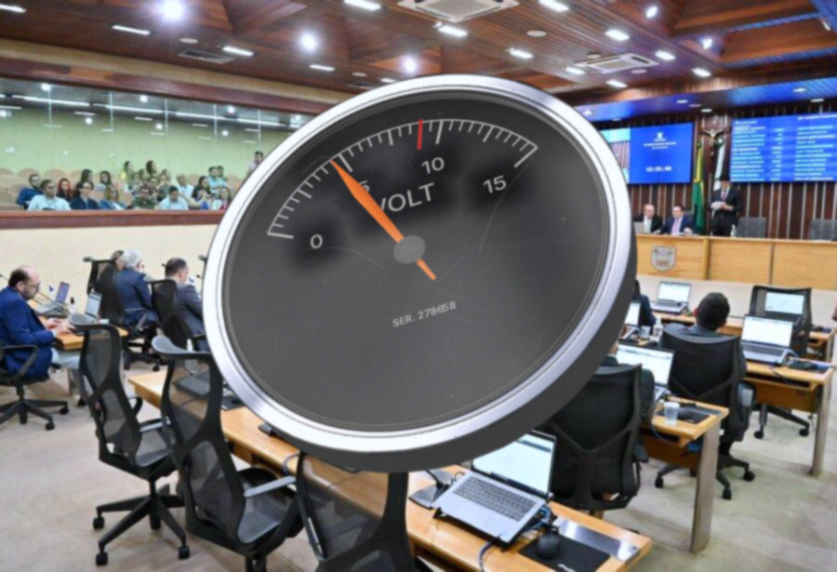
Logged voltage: 4.5 V
